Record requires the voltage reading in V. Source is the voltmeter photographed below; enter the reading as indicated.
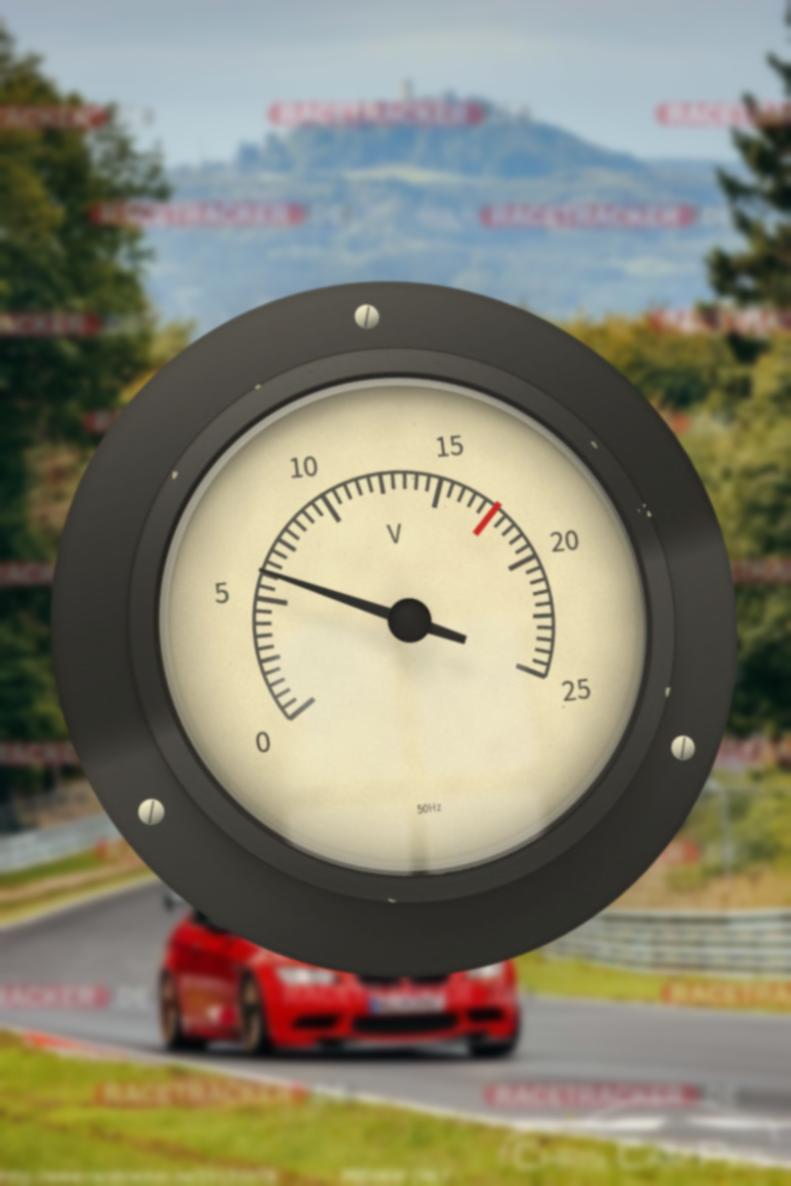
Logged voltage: 6 V
